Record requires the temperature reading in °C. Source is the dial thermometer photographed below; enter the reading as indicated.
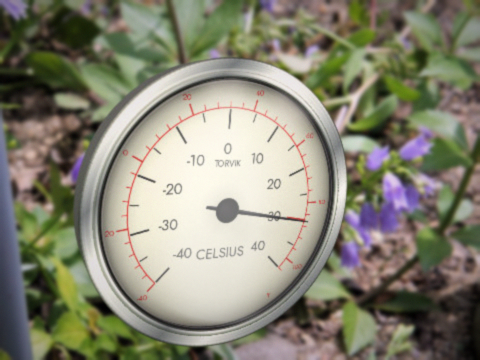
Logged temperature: 30 °C
